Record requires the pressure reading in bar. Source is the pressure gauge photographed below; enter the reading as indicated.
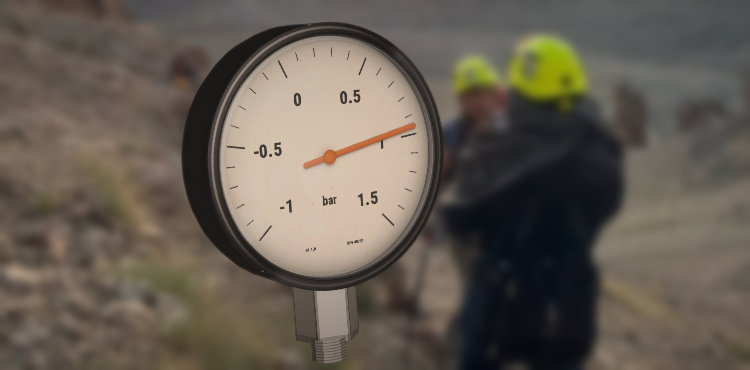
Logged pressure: 0.95 bar
